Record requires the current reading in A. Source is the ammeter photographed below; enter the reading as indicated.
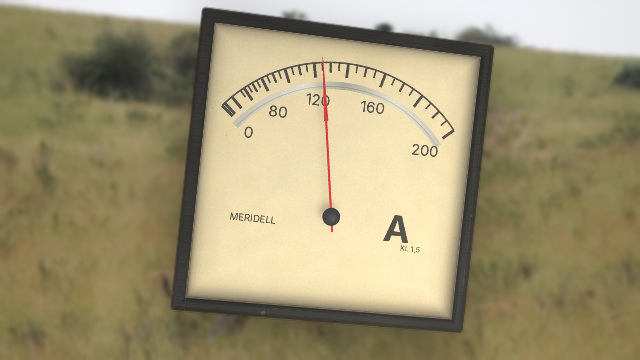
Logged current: 125 A
